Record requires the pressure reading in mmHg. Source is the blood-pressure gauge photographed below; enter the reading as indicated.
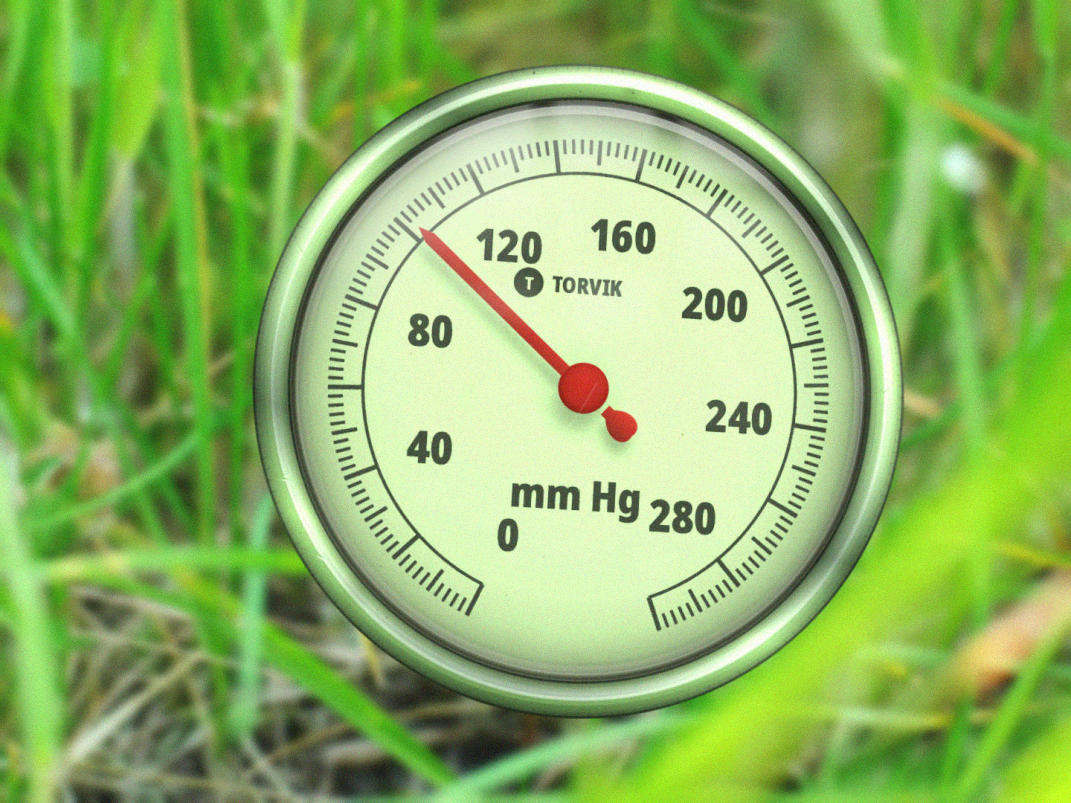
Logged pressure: 102 mmHg
